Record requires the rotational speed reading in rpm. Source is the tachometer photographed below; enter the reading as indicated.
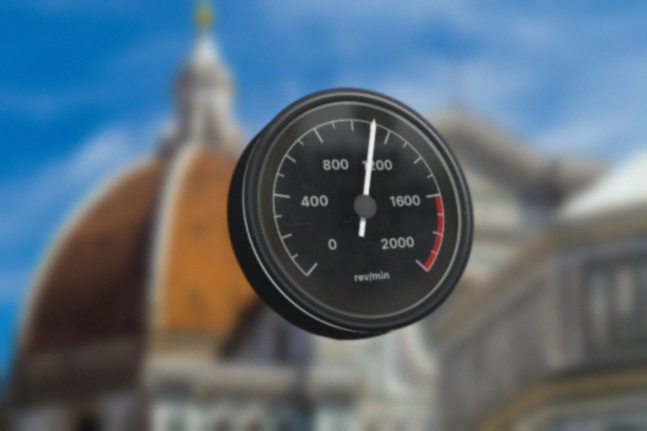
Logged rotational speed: 1100 rpm
